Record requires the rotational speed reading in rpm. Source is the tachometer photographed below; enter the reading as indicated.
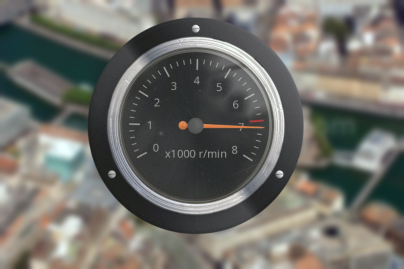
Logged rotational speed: 7000 rpm
